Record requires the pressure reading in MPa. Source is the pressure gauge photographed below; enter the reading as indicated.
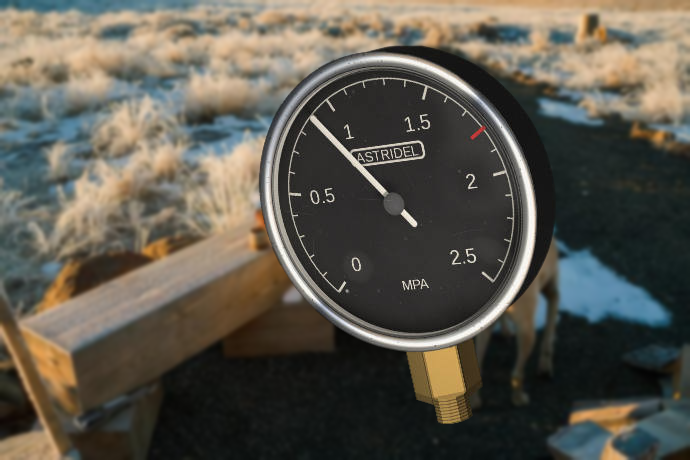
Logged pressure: 0.9 MPa
